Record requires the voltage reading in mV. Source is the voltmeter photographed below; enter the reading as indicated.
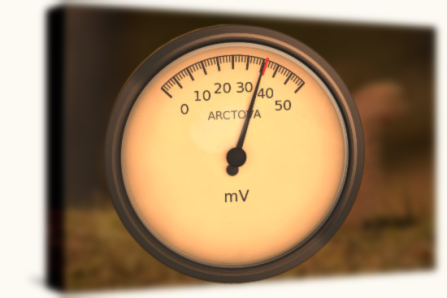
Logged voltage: 35 mV
